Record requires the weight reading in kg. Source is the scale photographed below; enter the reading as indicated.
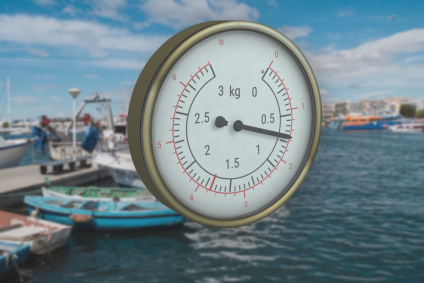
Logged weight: 0.7 kg
